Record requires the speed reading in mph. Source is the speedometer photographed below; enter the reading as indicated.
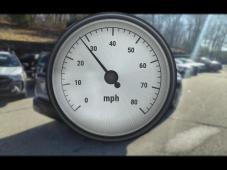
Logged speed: 28 mph
